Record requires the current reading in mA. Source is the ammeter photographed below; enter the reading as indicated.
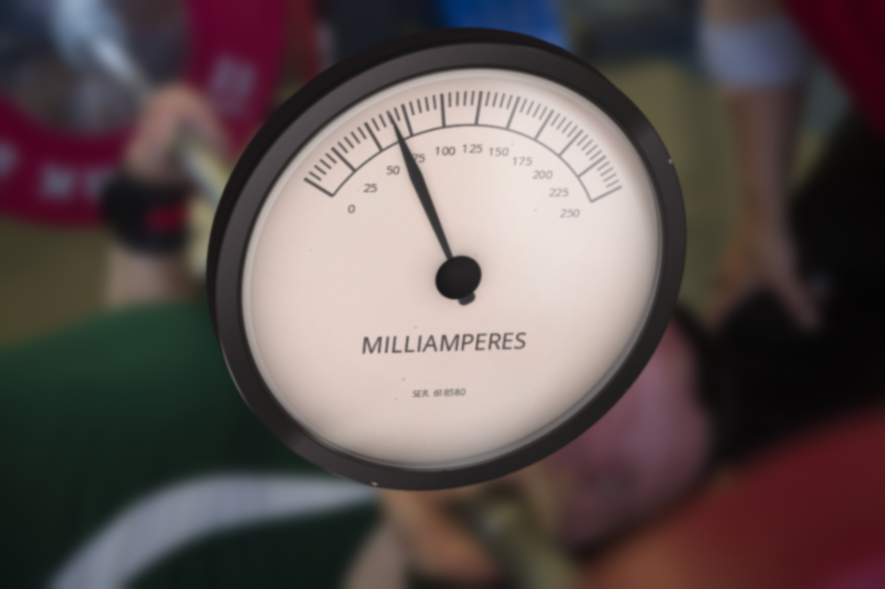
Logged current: 65 mA
